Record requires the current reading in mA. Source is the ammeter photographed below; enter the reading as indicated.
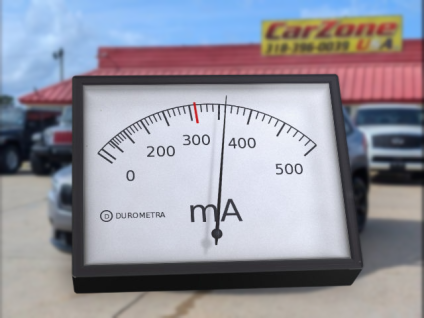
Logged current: 360 mA
